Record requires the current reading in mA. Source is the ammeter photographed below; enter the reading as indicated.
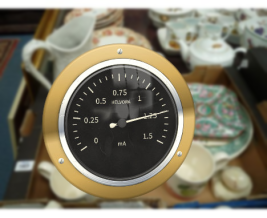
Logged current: 1.25 mA
